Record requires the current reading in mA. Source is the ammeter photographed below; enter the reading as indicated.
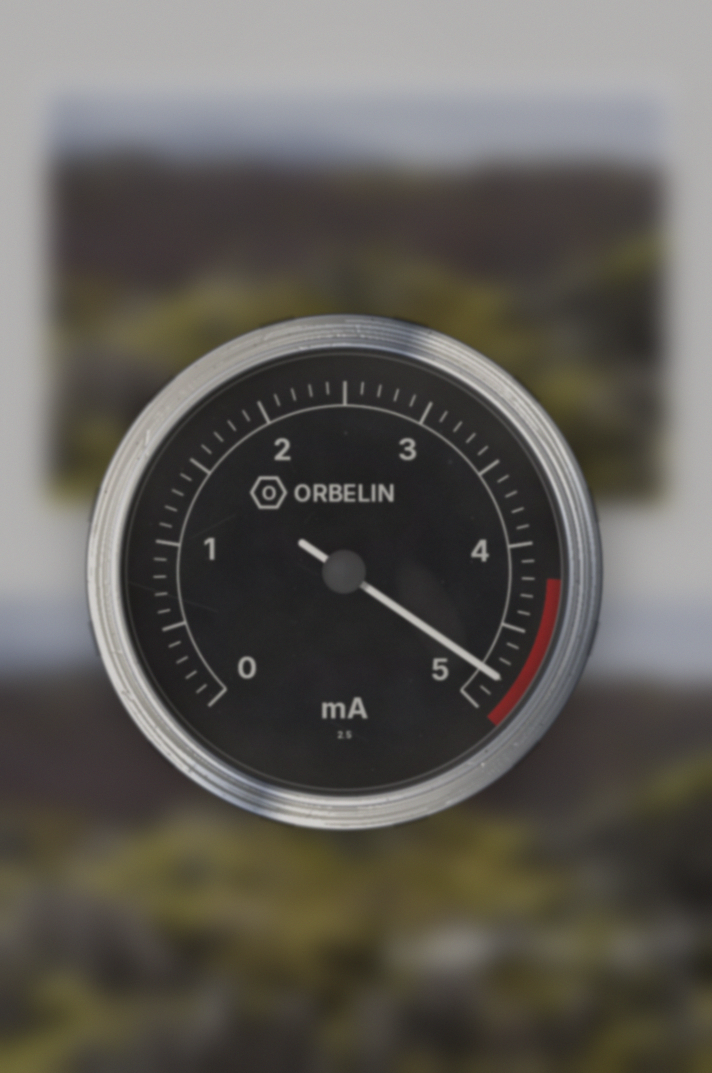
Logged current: 4.8 mA
